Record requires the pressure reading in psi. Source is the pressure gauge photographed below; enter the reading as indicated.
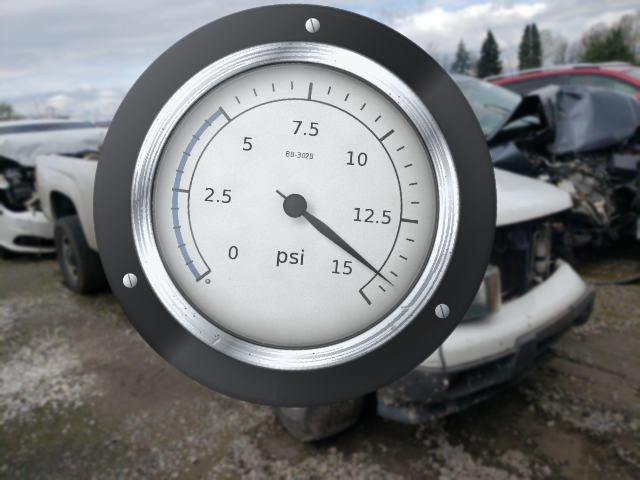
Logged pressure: 14.25 psi
